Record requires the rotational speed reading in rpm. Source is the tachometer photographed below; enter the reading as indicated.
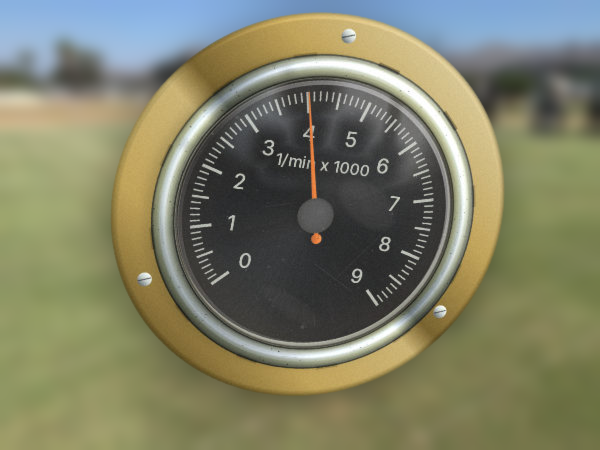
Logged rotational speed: 4000 rpm
